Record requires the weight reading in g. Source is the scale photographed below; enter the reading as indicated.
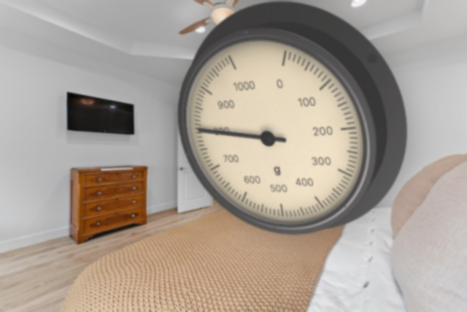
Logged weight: 800 g
